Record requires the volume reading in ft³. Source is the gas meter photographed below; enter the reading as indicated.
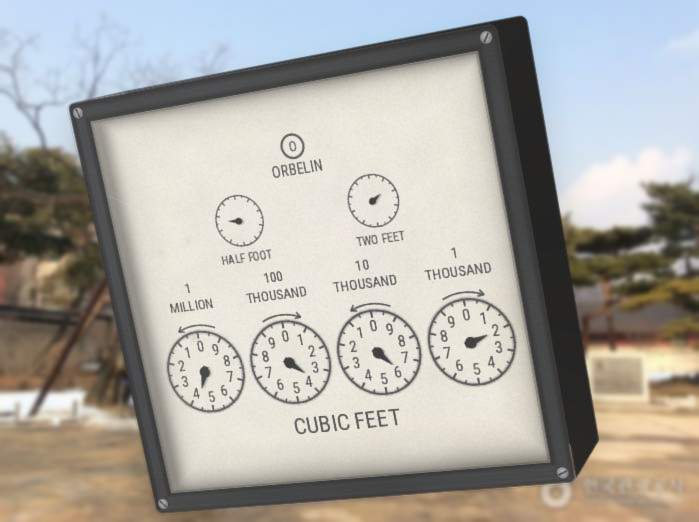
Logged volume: 436200 ft³
